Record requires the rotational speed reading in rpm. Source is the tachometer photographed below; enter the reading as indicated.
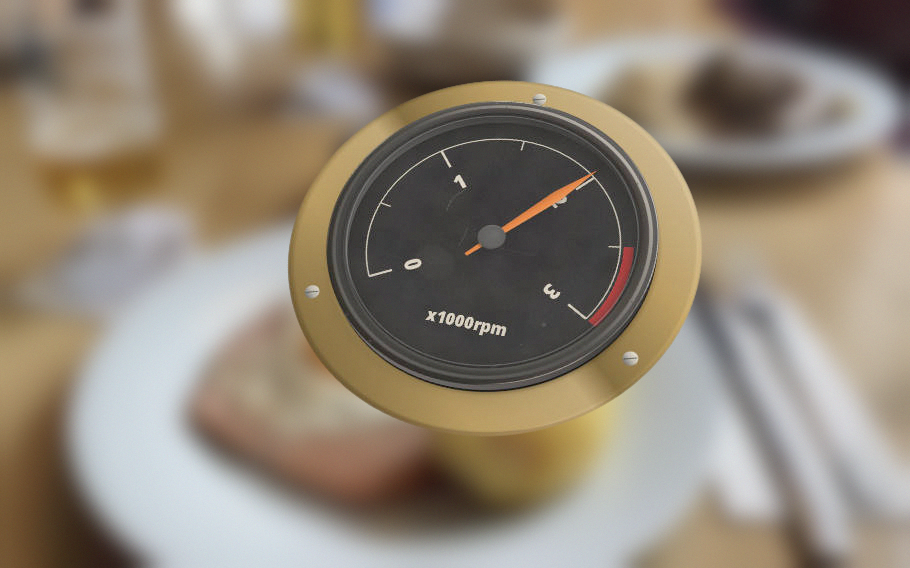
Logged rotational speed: 2000 rpm
